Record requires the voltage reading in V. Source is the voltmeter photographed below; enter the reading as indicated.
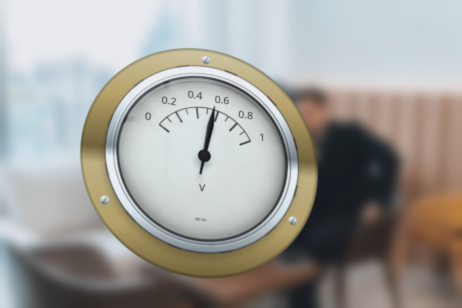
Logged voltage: 0.55 V
